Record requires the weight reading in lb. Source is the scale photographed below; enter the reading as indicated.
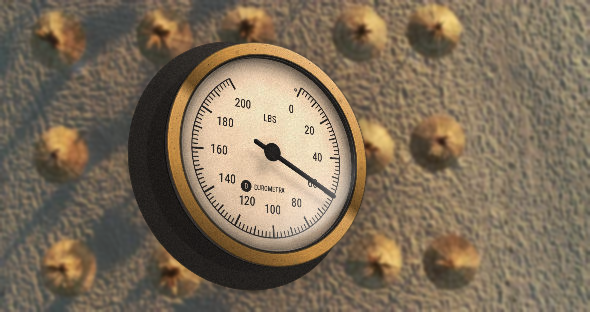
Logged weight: 60 lb
